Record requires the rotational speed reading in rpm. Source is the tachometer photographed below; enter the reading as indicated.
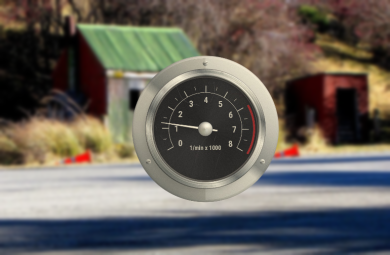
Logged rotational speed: 1250 rpm
